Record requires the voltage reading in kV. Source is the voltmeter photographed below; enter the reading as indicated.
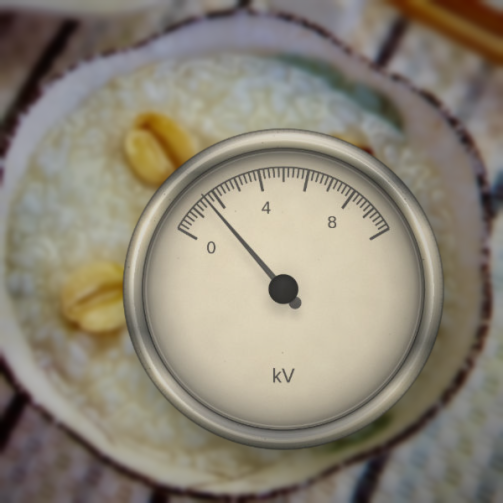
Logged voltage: 1.6 kV
